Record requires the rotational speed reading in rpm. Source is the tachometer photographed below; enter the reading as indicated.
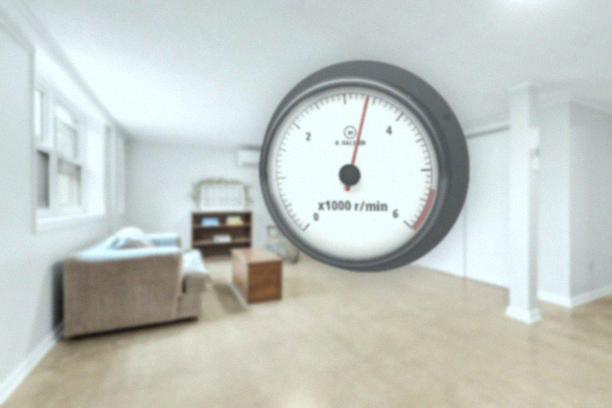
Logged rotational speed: 3400 rpm
